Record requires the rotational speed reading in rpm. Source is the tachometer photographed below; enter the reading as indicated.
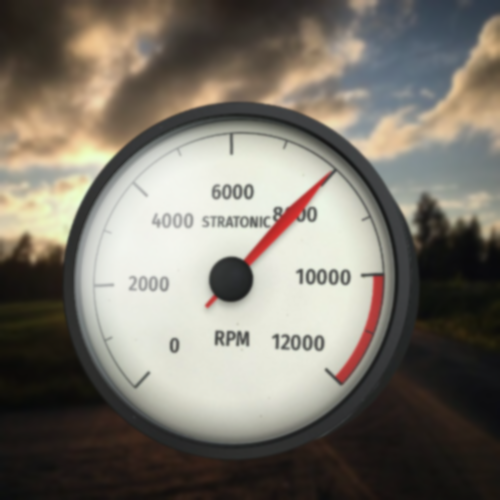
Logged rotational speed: 8000 rpm
